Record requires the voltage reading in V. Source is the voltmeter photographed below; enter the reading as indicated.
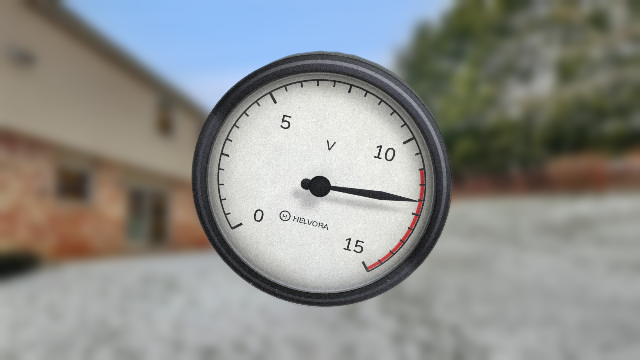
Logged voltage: 12 V
